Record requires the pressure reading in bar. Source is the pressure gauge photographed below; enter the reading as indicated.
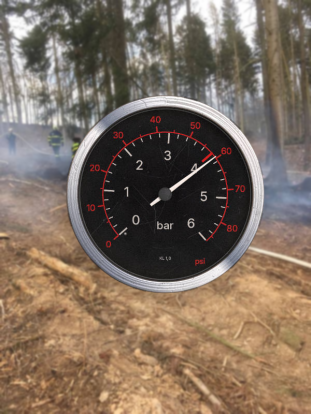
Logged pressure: 4.1 bar
